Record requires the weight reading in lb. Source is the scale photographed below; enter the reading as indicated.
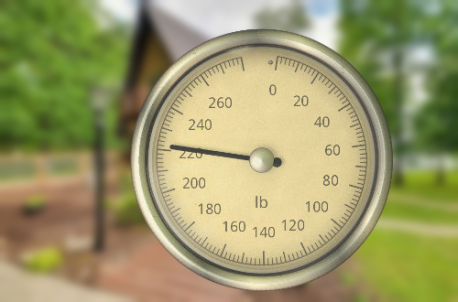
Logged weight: 222 lb
